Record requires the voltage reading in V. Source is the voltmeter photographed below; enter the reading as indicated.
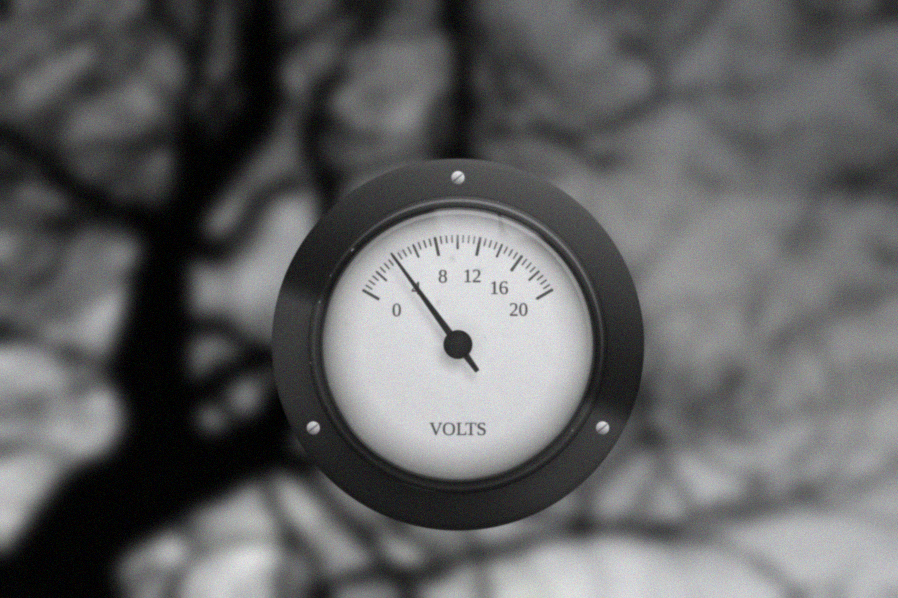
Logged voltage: 4 V
